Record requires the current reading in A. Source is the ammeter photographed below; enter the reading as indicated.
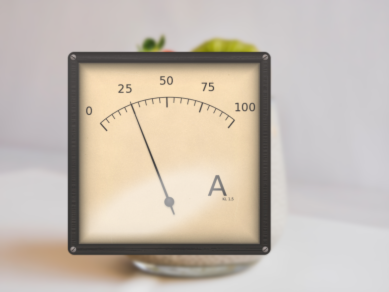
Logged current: 25 A
